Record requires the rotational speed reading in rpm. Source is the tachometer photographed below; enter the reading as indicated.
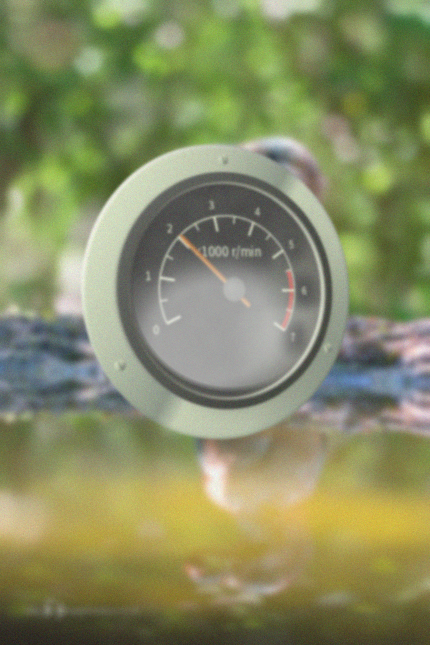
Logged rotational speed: 2000 rpm
